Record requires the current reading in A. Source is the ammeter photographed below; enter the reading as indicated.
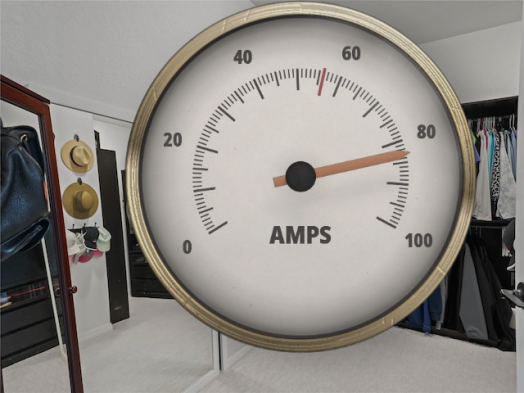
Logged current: 83 A
